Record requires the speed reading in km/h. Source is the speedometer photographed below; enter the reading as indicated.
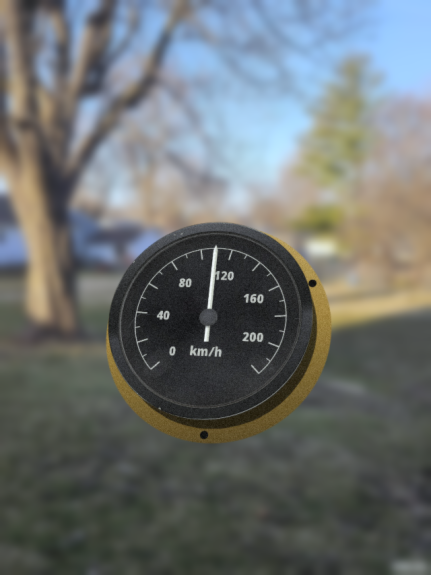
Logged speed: 110 km/h
